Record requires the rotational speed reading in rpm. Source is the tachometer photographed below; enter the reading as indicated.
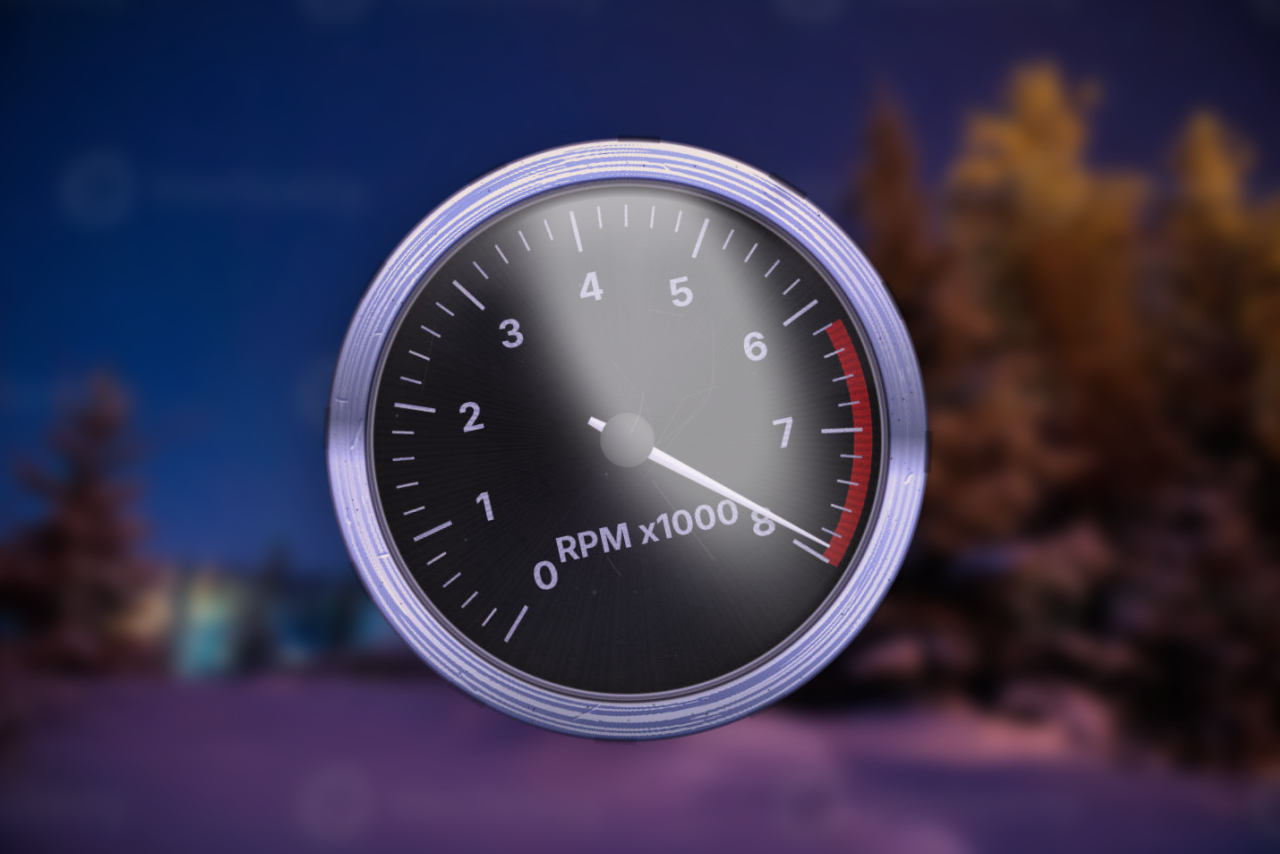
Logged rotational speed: 7900 rpm
